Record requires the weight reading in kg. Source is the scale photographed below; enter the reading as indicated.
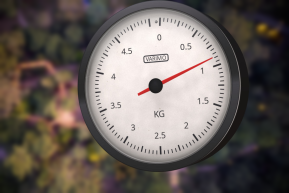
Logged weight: 0.9 kg
